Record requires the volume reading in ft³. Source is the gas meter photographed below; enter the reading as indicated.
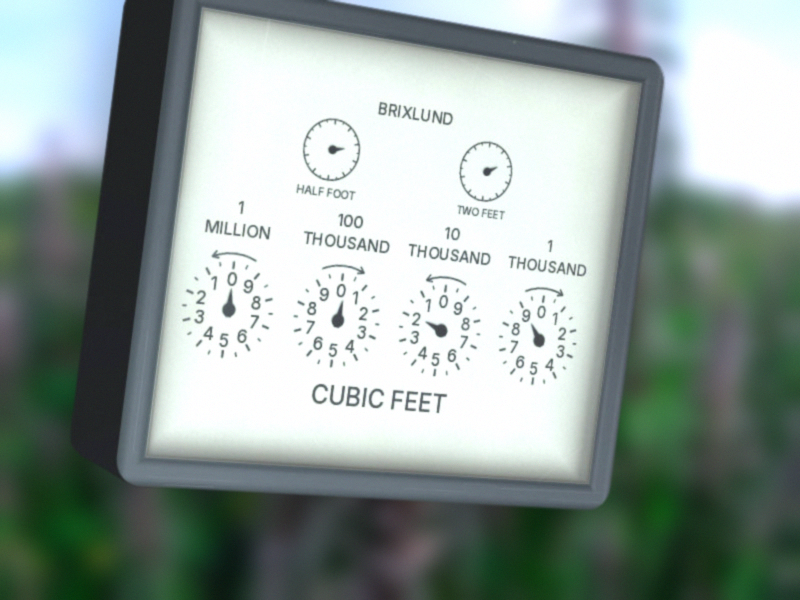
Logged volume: 1900 ft³
